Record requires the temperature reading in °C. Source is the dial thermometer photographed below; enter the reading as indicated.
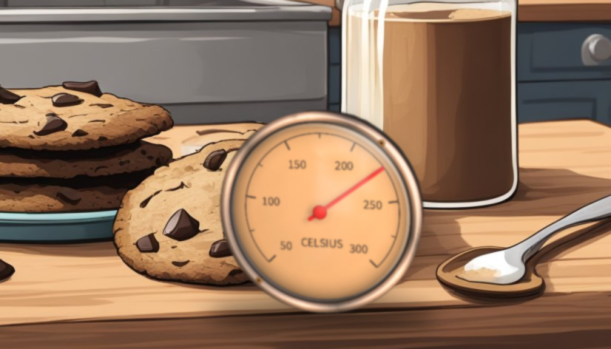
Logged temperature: 225 °C
